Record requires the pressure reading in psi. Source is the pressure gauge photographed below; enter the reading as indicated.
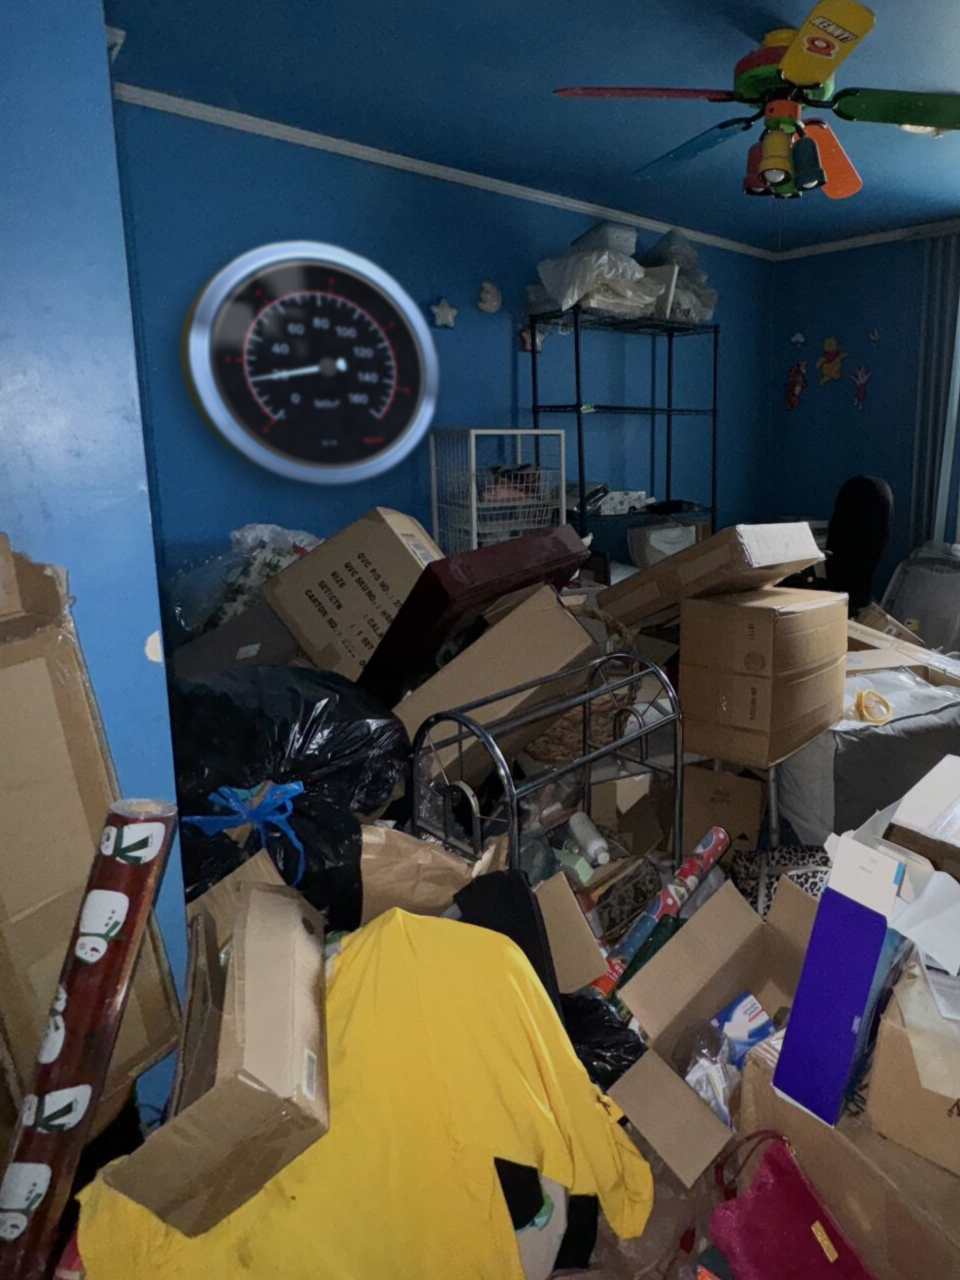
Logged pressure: 20 psi
